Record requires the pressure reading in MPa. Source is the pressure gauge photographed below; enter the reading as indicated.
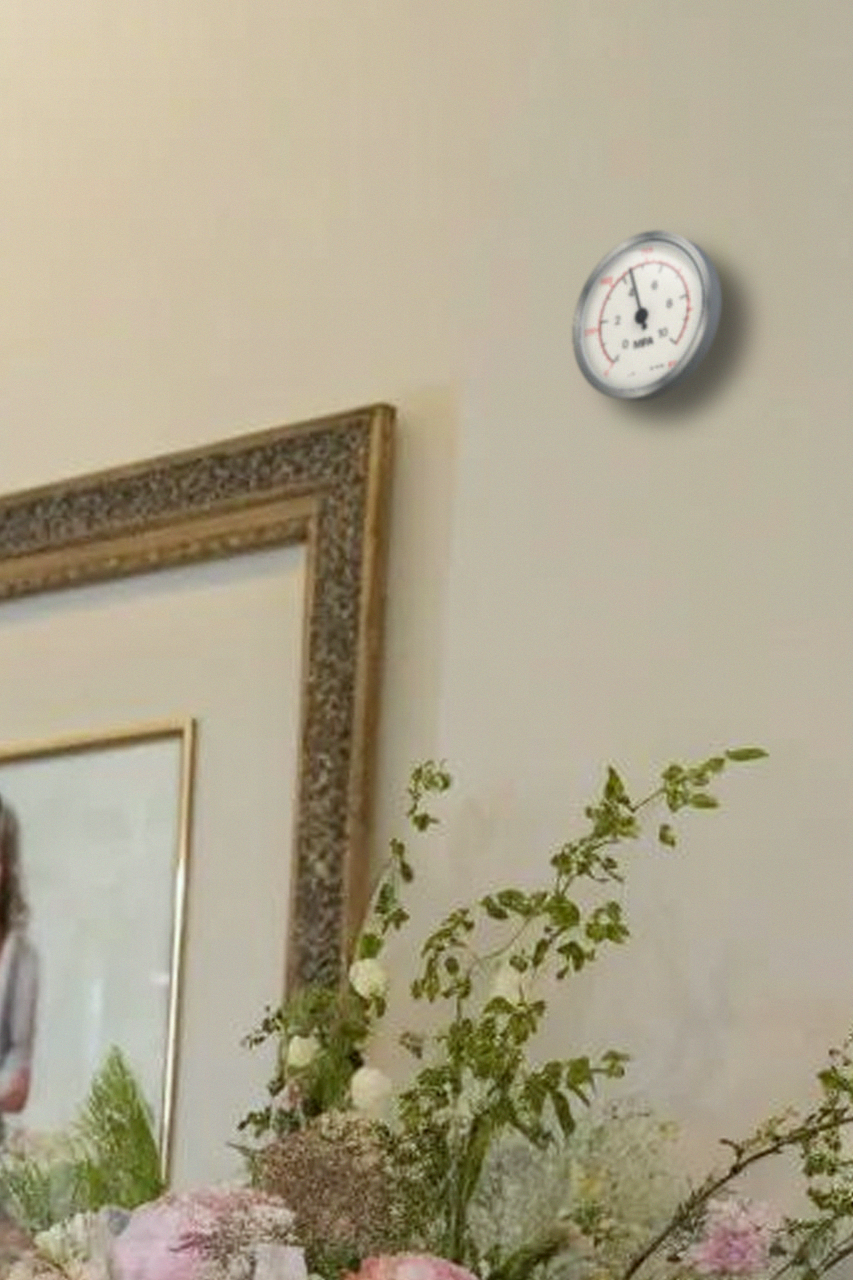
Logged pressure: 4.5 MPa
